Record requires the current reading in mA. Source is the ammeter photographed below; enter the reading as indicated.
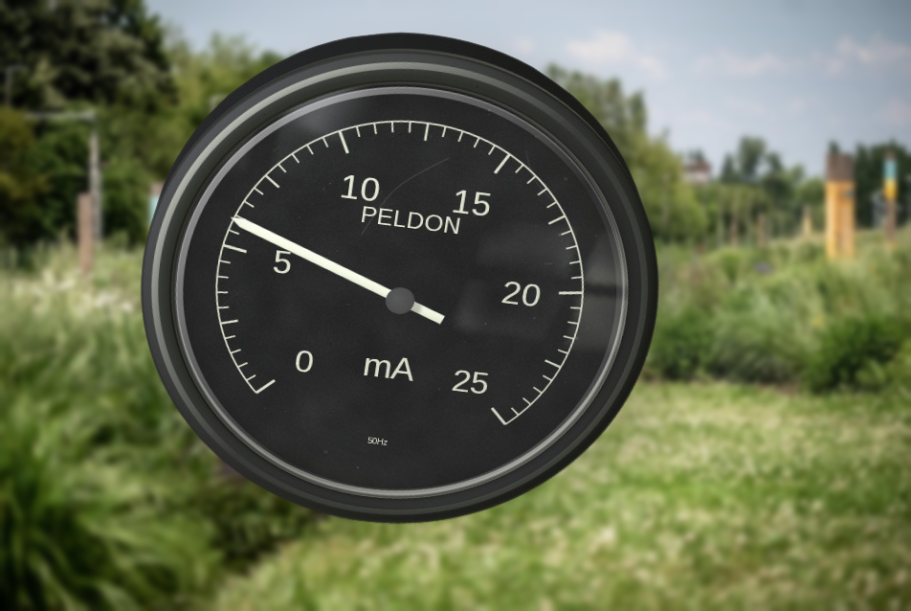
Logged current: 6 mA
